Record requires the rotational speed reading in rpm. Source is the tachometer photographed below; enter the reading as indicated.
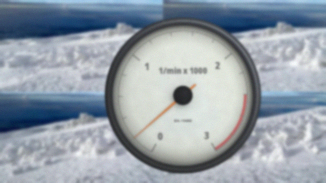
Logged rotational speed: 200 rpm
